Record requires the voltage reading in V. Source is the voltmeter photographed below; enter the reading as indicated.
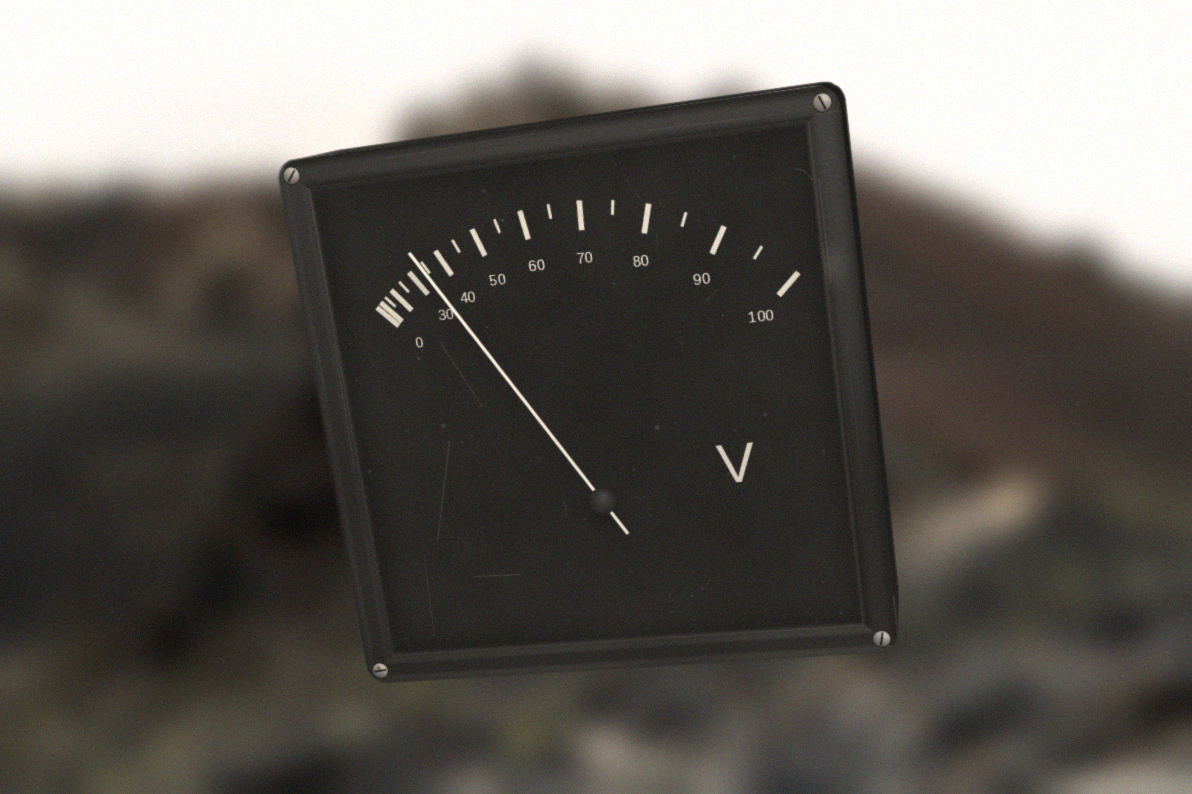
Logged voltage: 35 V
